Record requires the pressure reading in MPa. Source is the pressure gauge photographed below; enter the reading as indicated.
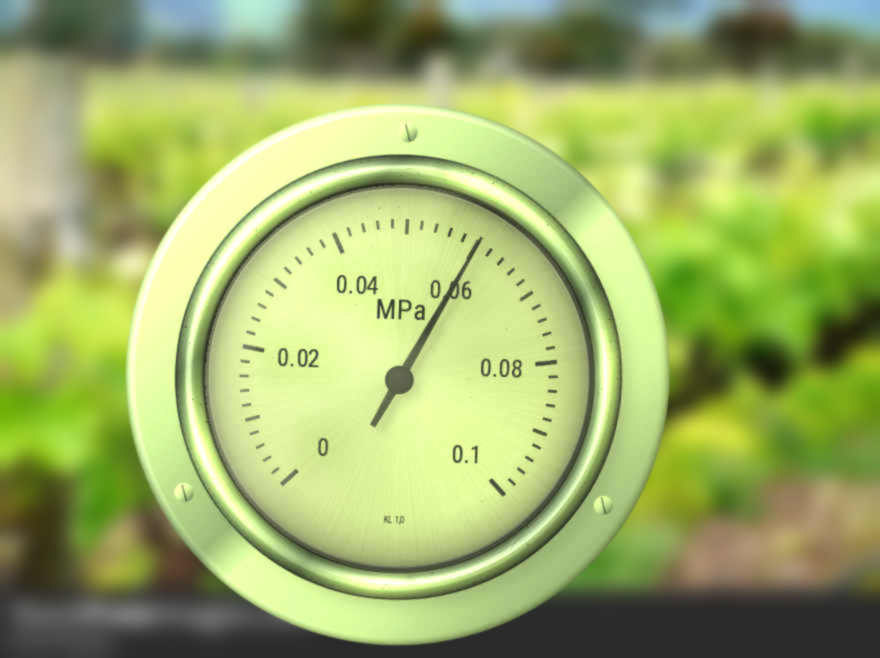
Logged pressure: 0.06 MPa
